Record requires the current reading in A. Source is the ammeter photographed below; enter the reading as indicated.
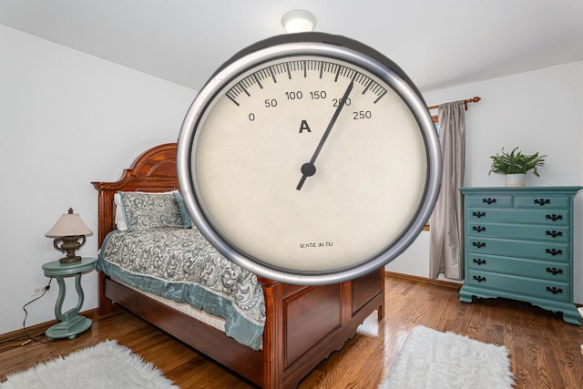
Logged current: 200 A
